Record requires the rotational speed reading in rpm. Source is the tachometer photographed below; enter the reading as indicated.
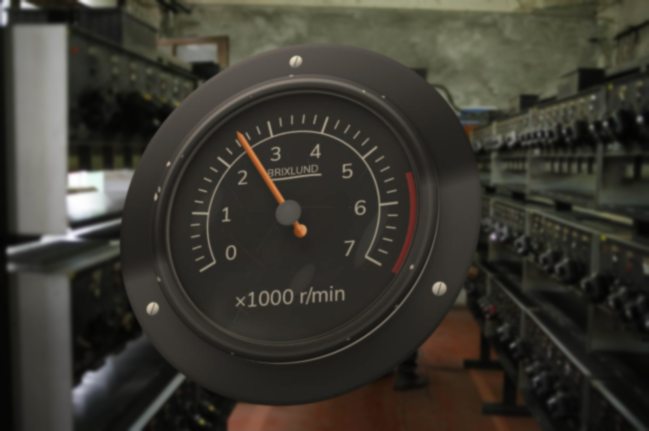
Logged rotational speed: 2500 rpm
